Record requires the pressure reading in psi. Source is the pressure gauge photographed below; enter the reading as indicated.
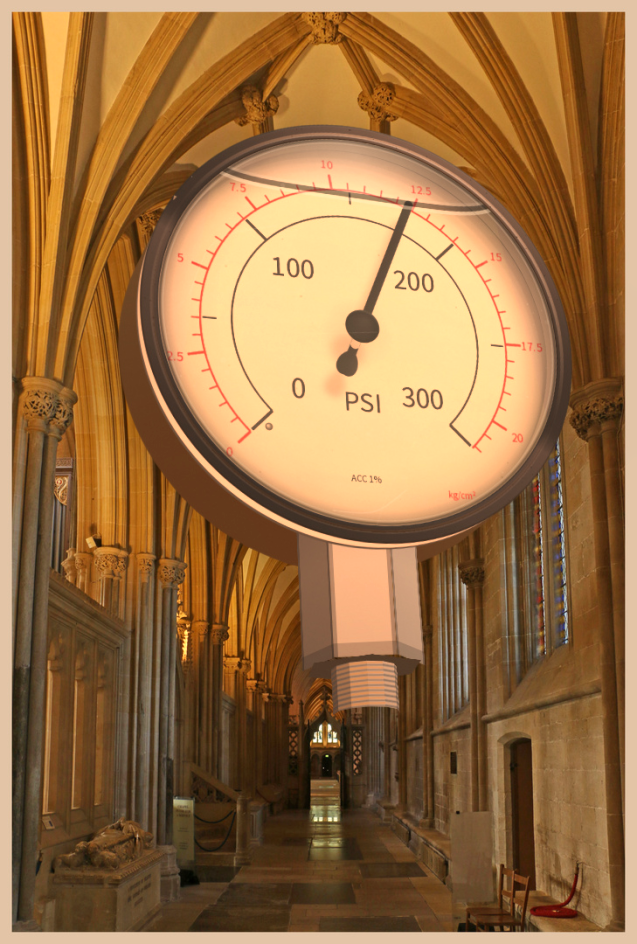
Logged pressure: 175 psi
